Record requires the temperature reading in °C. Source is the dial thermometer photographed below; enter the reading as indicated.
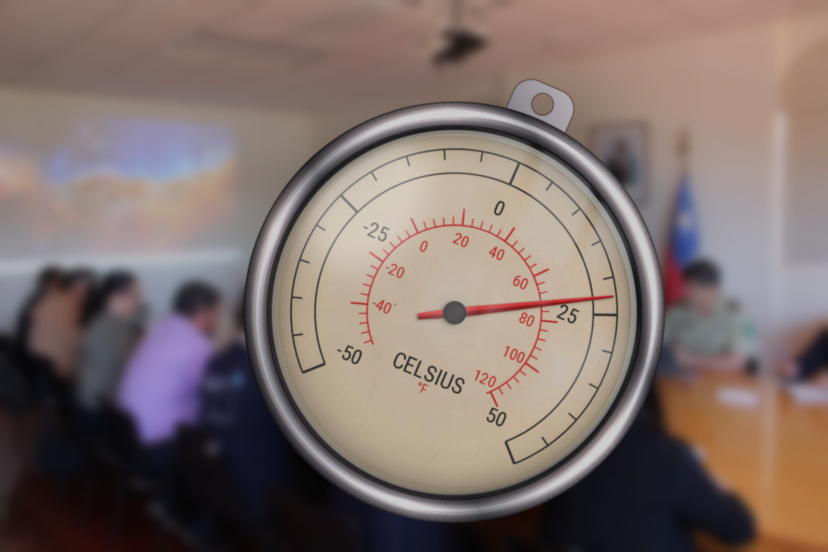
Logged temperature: 22.5 °C
